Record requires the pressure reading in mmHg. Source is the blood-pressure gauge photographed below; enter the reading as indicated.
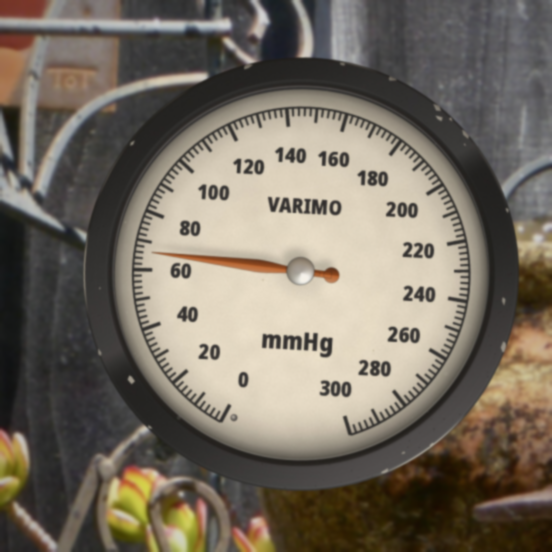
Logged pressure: 66 mmHg
